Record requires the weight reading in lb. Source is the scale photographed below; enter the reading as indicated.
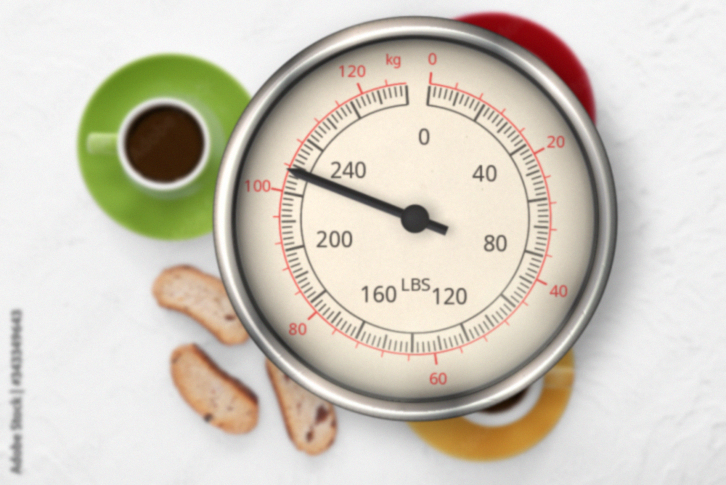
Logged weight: 228 lb
